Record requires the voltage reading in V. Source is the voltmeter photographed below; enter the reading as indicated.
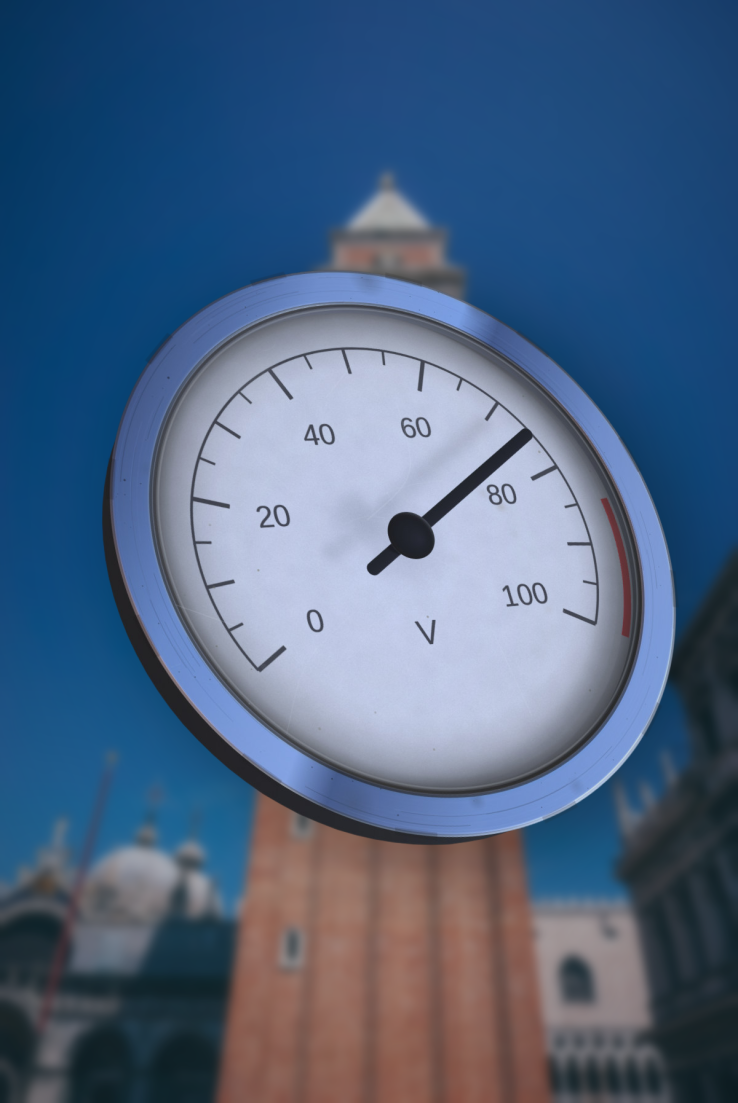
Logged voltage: 75 V
